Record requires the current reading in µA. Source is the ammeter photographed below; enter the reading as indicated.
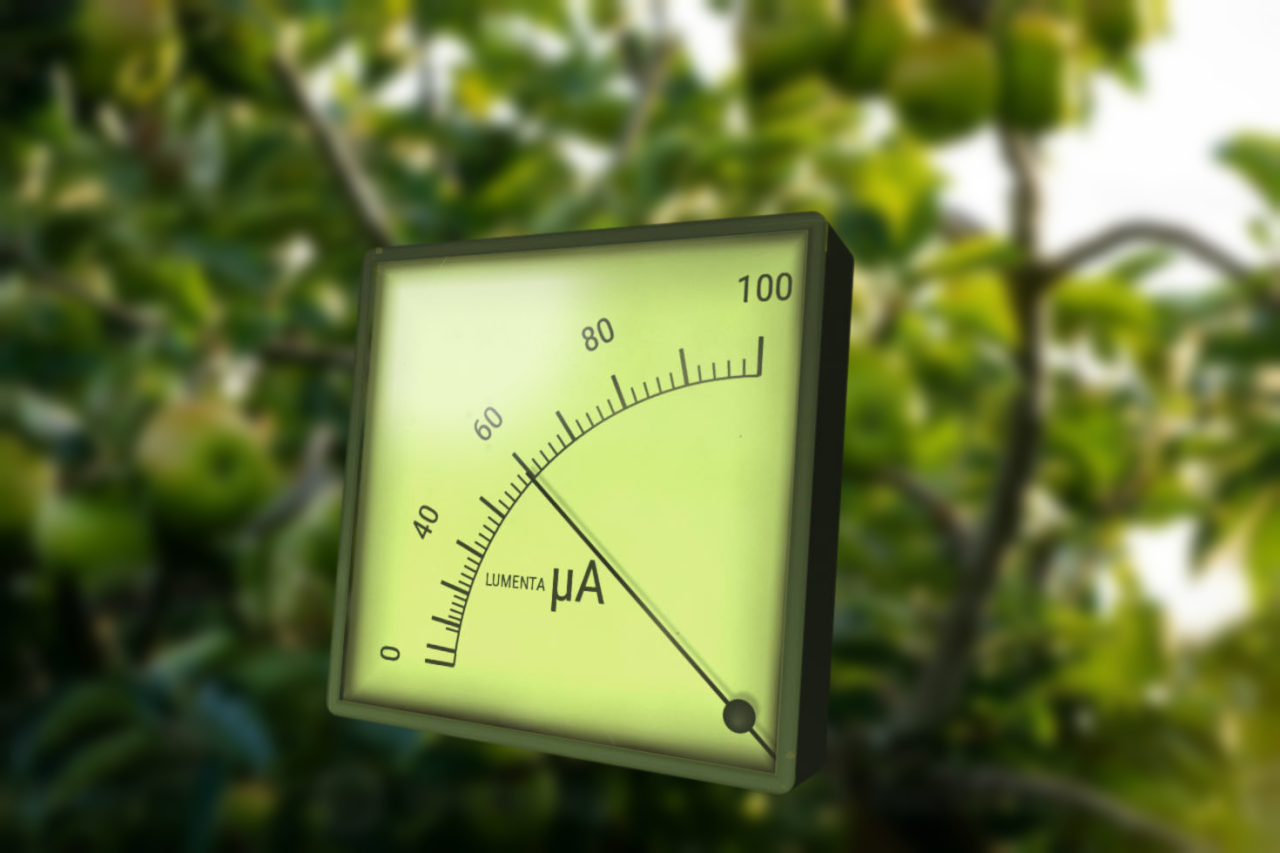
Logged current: 60 µA
